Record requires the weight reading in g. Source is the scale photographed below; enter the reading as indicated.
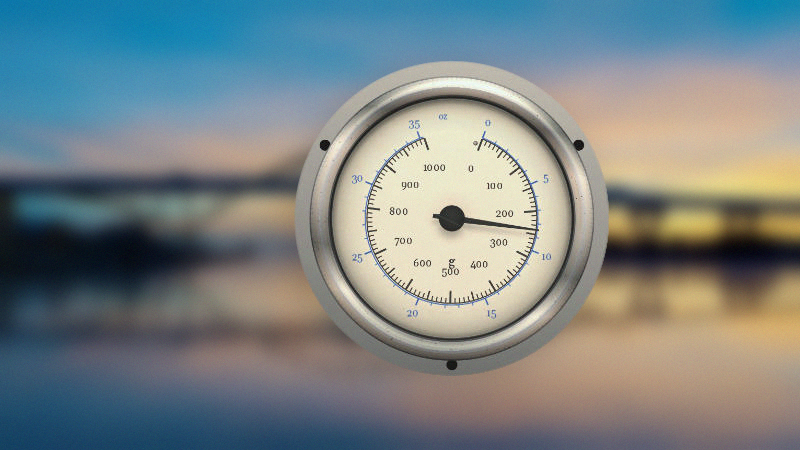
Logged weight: 240 g
